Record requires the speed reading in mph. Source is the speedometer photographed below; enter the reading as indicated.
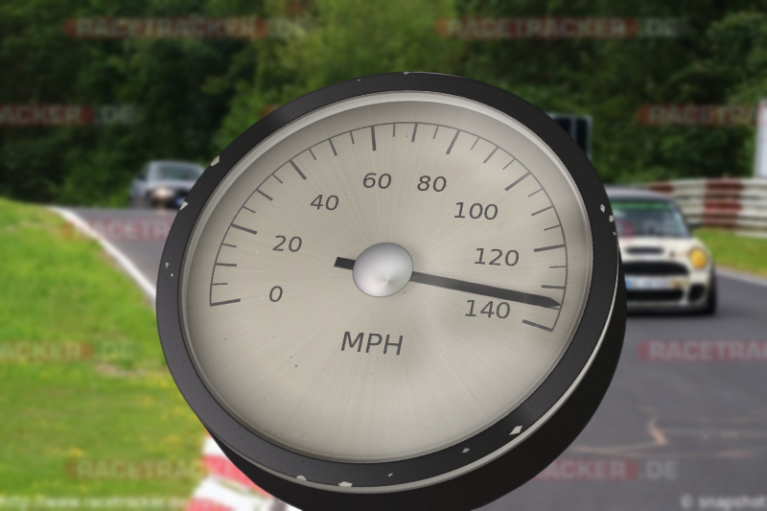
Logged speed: 135 mph
